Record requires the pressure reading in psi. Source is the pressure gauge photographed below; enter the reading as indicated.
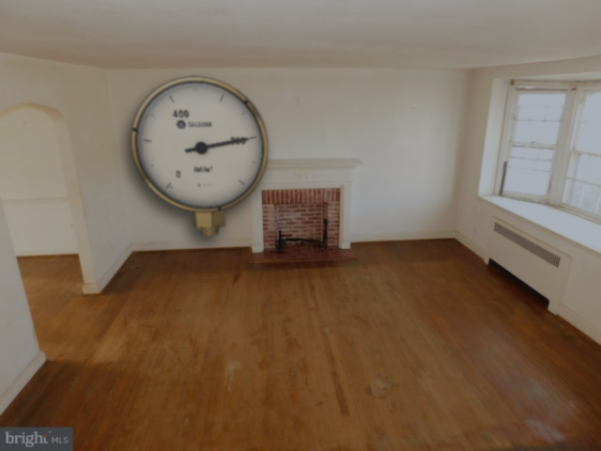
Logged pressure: 800 psi
